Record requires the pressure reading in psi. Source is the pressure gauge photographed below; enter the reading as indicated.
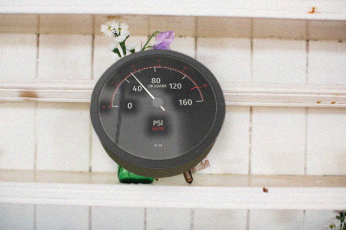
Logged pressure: 50 psi
